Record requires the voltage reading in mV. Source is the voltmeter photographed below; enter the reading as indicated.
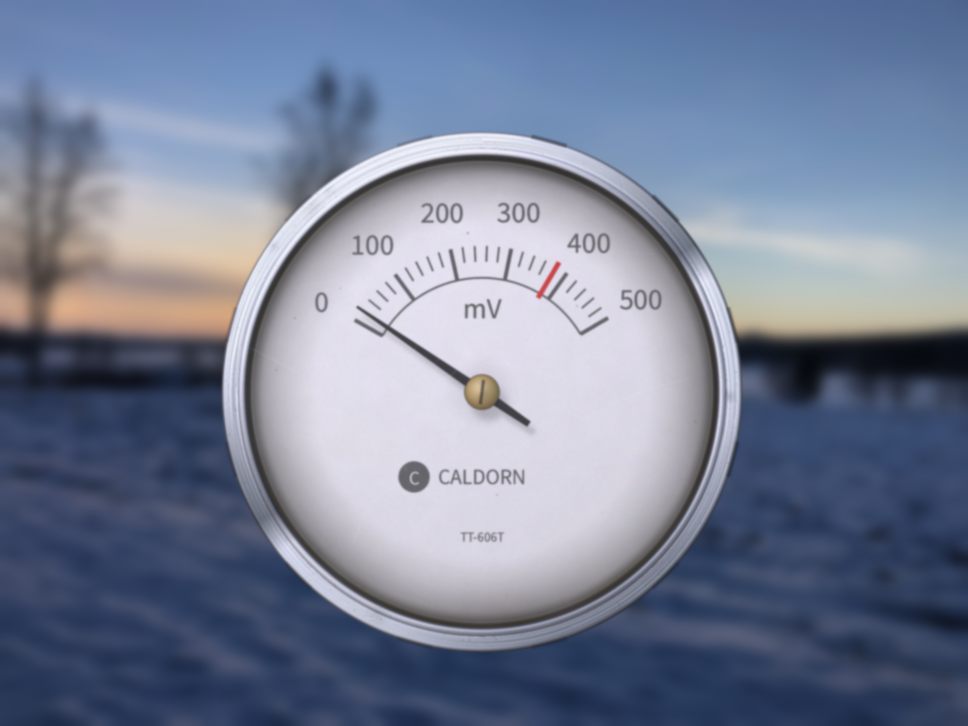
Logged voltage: 20 mV
